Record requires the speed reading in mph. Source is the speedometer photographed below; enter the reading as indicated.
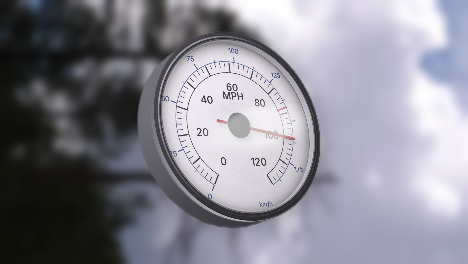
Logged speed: 100 mph
